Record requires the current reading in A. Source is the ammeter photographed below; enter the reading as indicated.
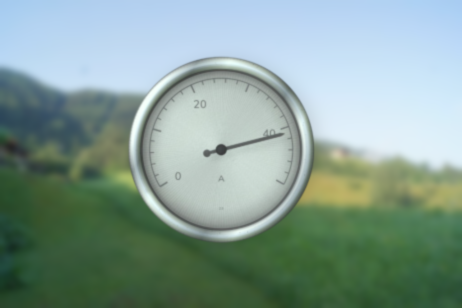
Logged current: 41 A
